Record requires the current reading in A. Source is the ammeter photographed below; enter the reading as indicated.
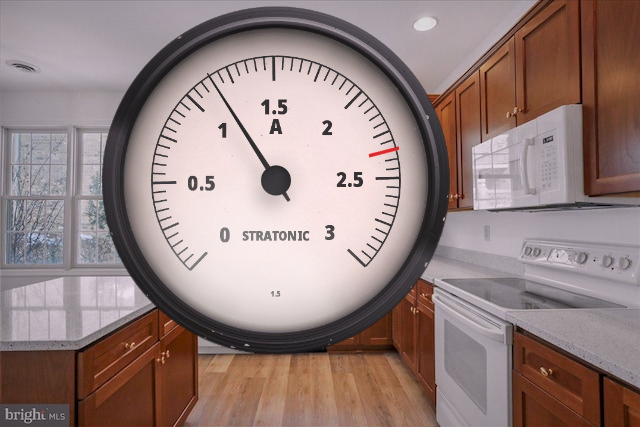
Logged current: 1.15 A
